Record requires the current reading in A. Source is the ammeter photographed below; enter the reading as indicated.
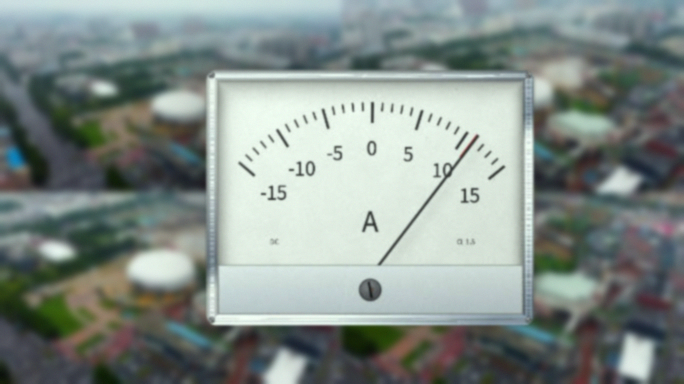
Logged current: 11 A
